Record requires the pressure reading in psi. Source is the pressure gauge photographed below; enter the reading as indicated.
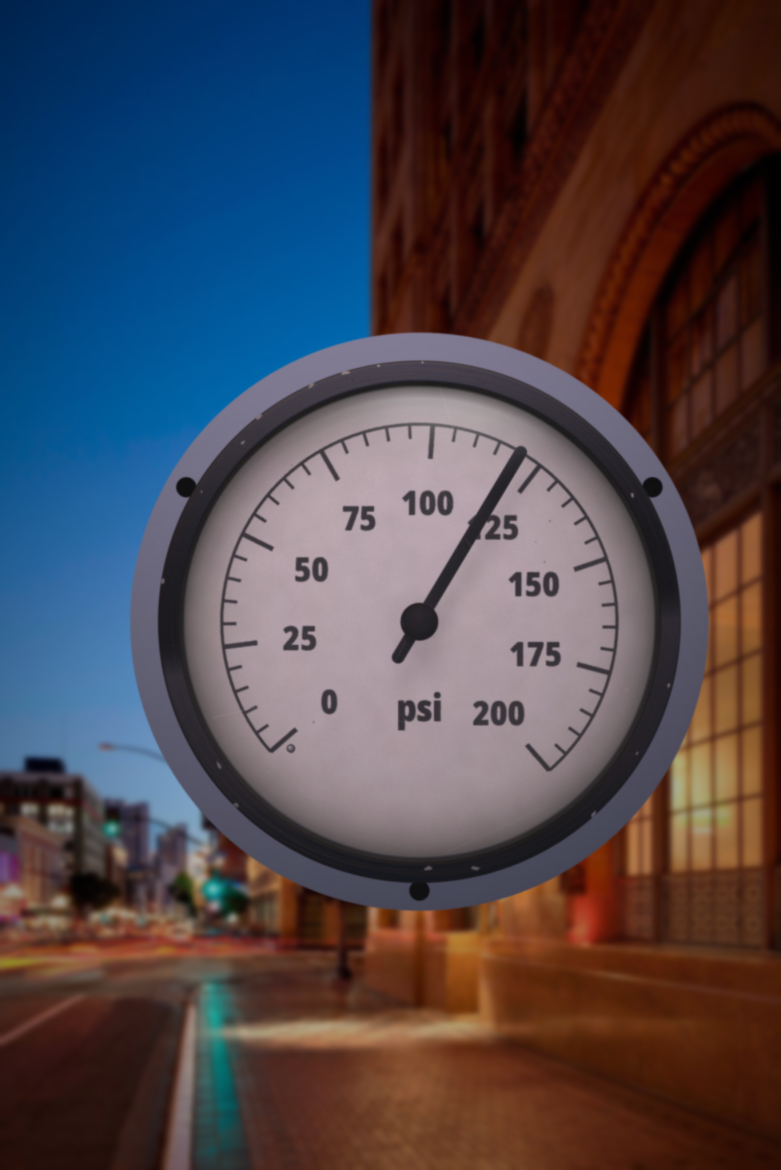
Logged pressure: 120 psi
